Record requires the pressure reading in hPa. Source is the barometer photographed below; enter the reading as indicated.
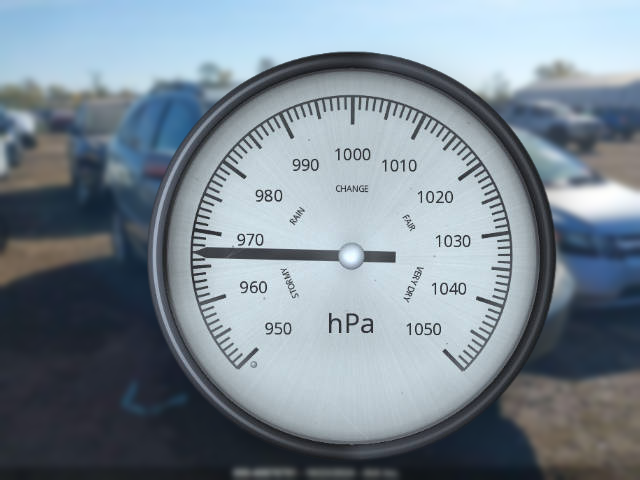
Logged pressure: 967 hPa
